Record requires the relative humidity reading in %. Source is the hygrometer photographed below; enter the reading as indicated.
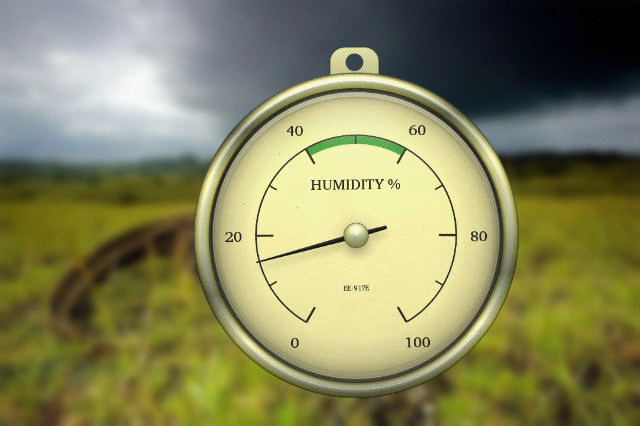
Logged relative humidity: 15 %
